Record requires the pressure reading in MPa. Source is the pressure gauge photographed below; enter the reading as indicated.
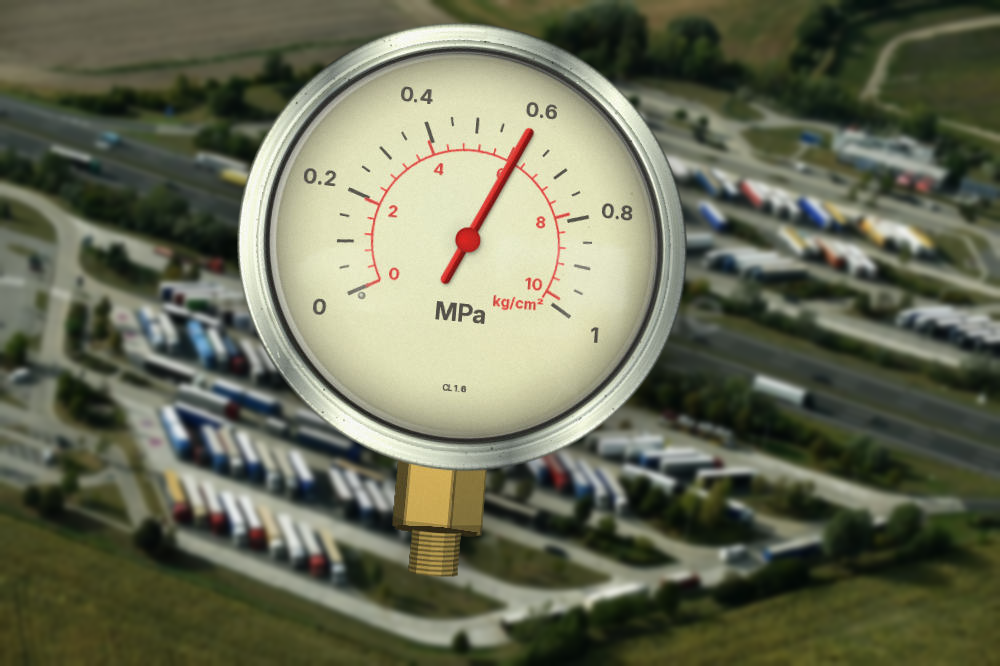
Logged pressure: 0.6 MPa
